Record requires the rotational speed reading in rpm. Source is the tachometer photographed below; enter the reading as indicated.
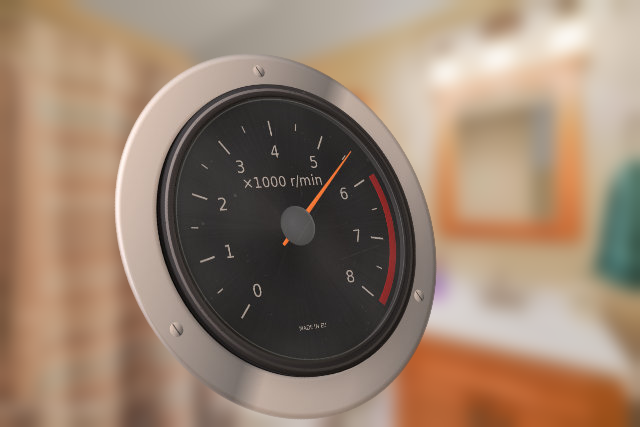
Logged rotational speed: 5500 rpm
